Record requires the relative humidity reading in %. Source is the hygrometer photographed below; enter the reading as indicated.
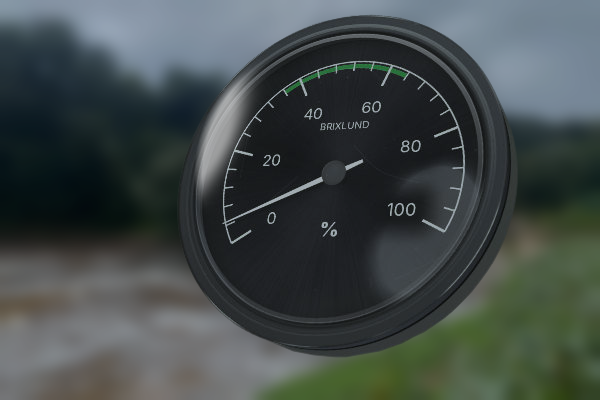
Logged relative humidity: 4 %
